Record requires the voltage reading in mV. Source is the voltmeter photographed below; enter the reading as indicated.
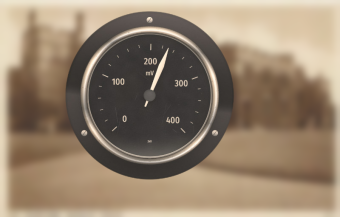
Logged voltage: 230 mV
